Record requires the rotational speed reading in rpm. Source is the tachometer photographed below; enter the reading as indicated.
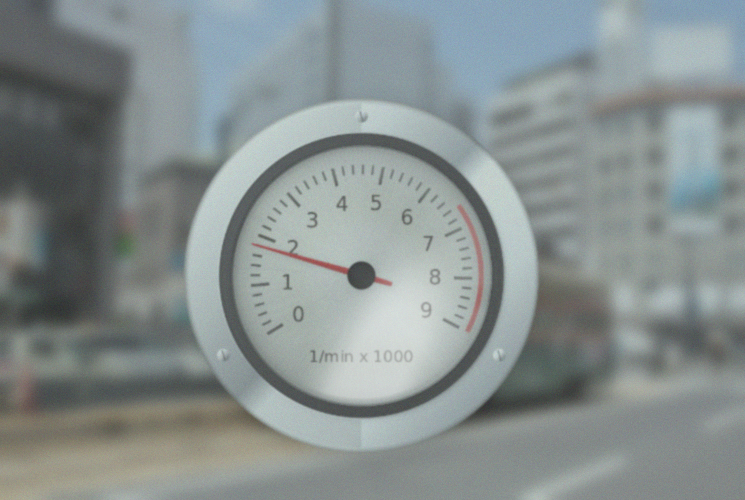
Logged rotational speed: 1800 rpm
